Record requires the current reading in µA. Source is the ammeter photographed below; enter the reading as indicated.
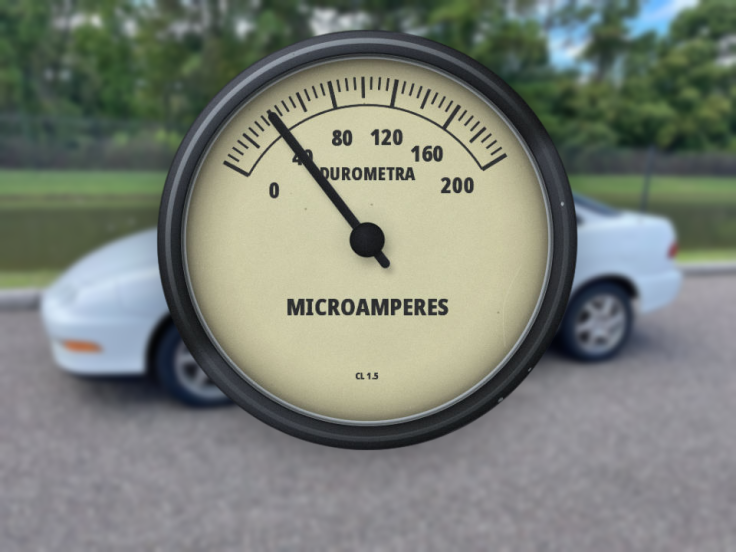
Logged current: 40 µA
